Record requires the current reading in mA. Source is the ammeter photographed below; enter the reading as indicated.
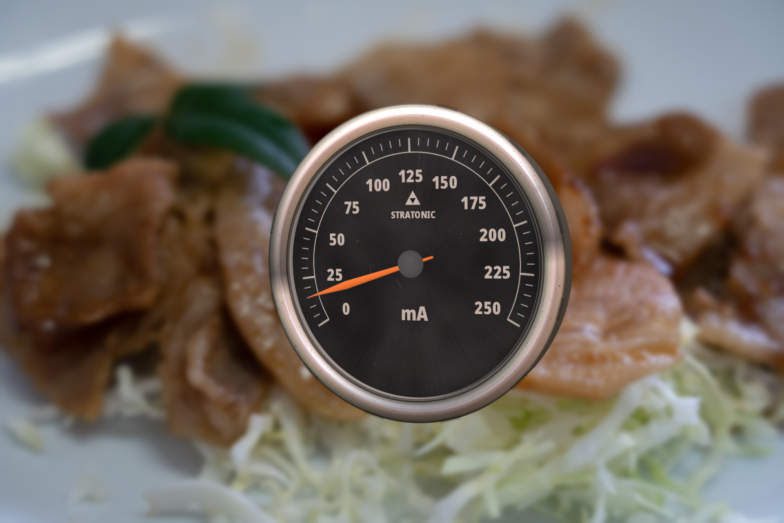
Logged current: 15 mA
